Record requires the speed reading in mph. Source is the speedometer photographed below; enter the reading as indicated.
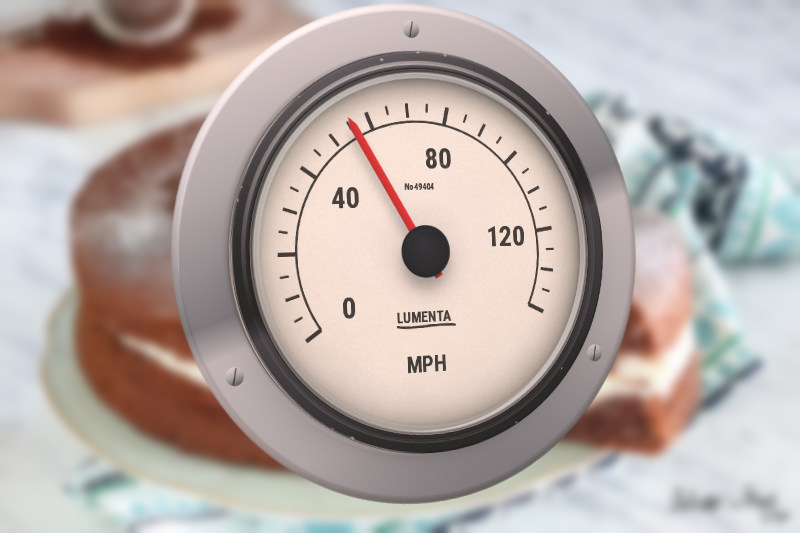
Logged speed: 55 mph
